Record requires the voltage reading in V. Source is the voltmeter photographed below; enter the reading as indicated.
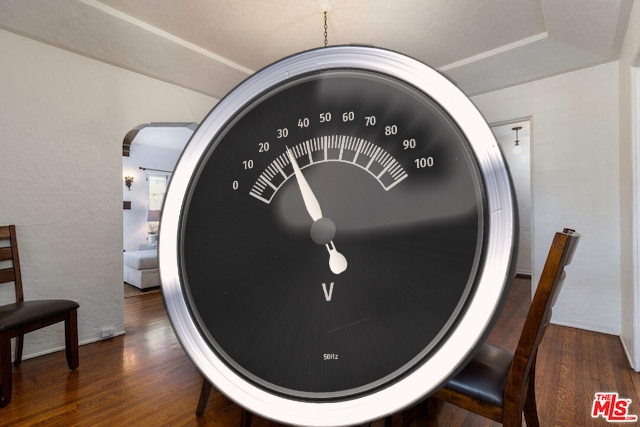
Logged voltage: 30 V
